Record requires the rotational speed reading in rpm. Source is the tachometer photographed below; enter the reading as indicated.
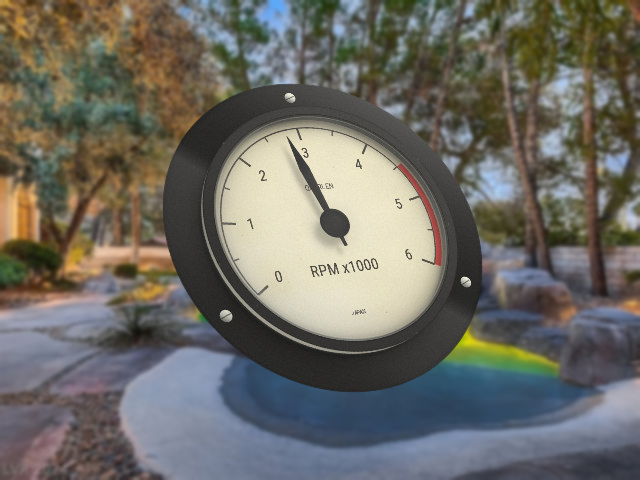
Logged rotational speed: 2750 rpm
